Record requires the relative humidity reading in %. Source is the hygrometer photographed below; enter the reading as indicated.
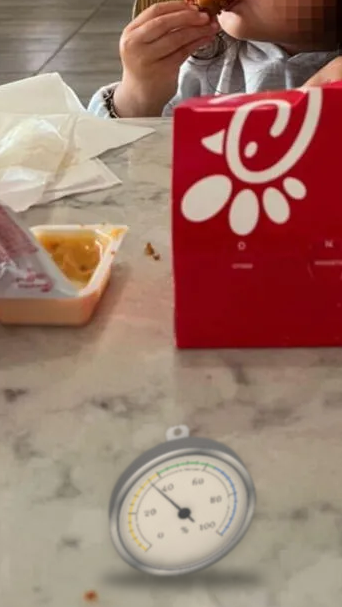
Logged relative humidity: 36 %
